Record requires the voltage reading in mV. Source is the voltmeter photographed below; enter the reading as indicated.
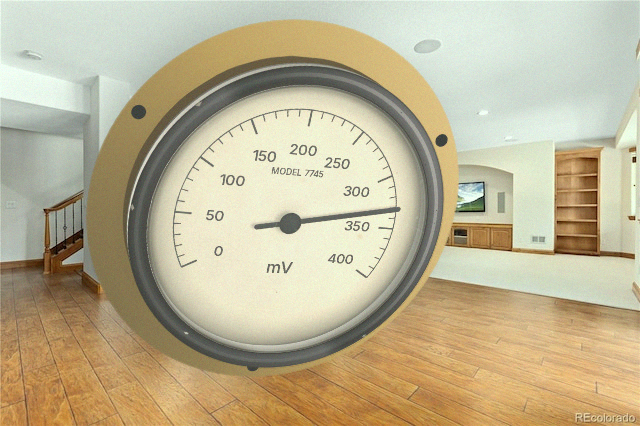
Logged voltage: 330 mV
